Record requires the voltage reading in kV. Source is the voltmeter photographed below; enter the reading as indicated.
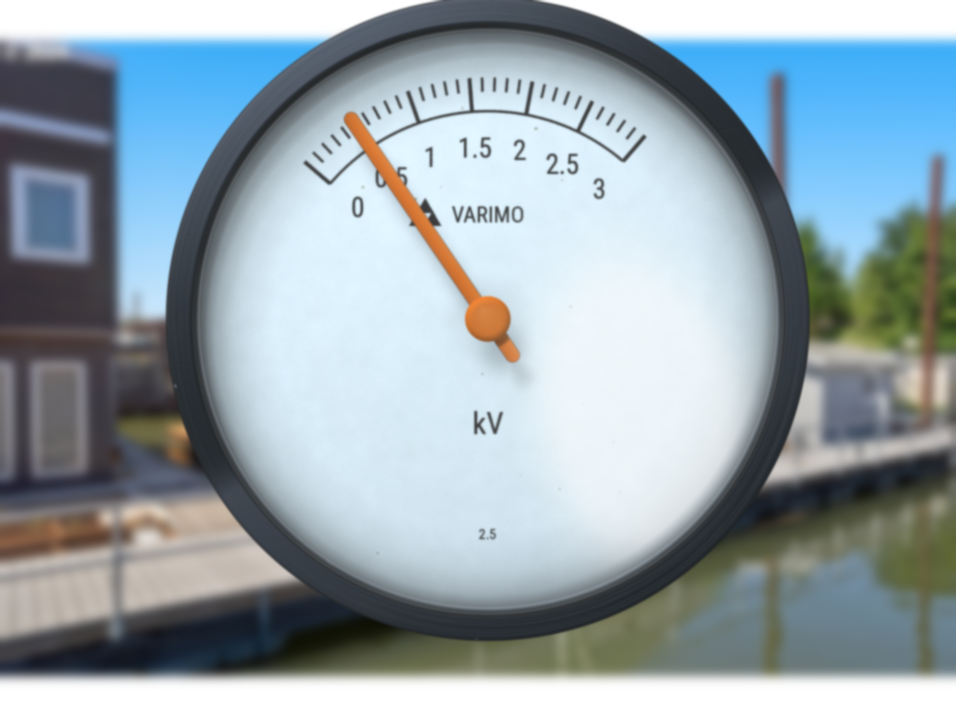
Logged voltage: 0.5 kV
